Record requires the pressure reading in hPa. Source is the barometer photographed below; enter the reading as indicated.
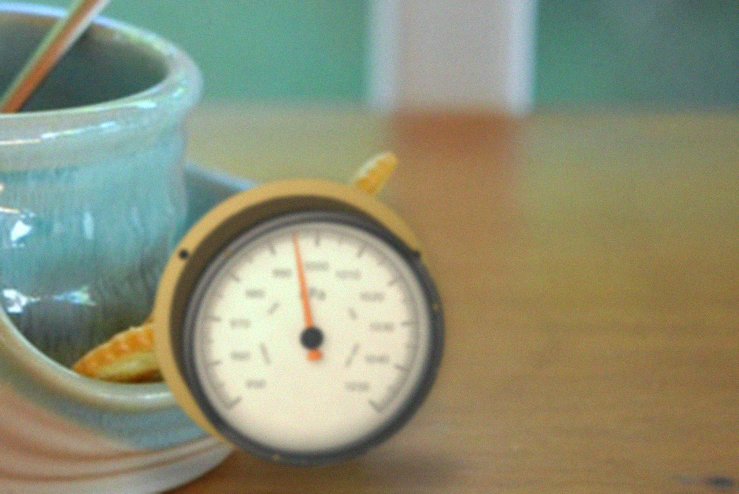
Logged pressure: 995 hPa
